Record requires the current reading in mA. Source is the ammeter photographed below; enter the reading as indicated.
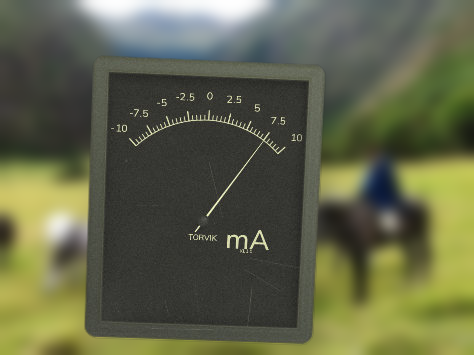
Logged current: 7.5 mA
